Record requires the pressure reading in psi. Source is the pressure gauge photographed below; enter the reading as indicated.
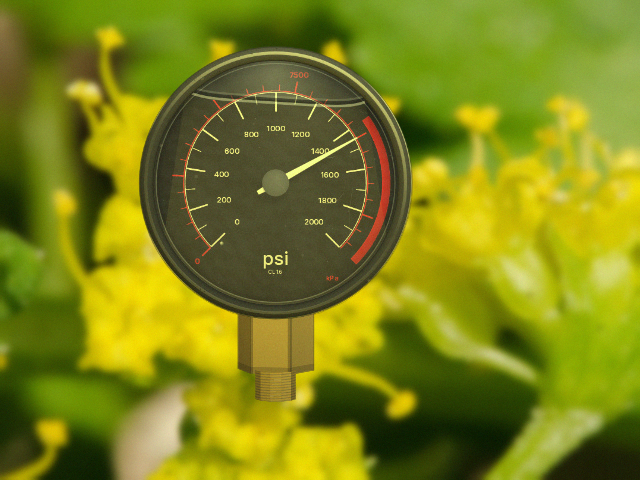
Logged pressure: 1450 psi
